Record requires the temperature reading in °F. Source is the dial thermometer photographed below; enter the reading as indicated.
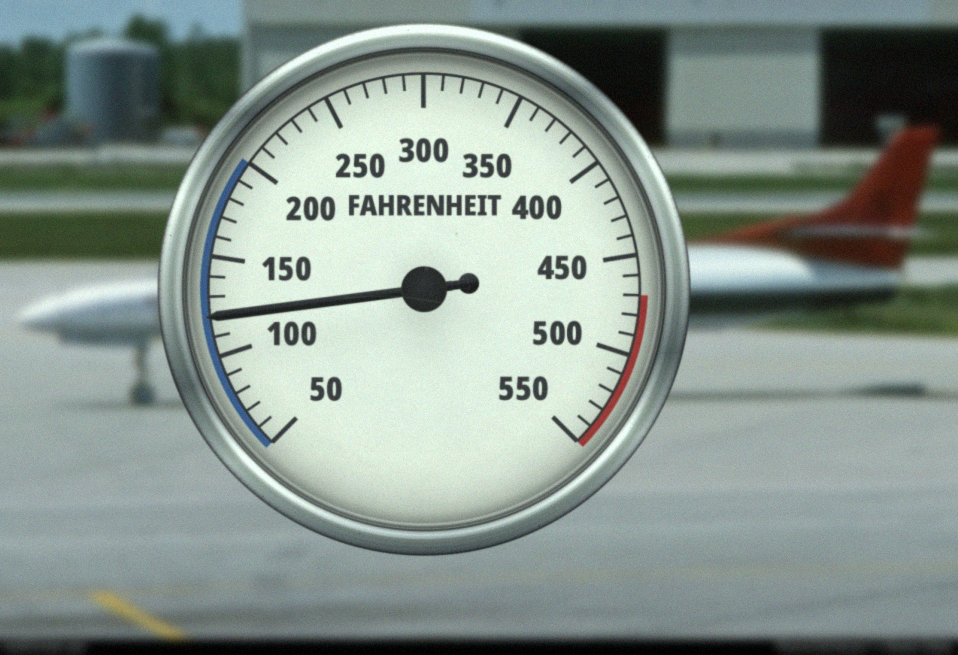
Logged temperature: 120 °F
